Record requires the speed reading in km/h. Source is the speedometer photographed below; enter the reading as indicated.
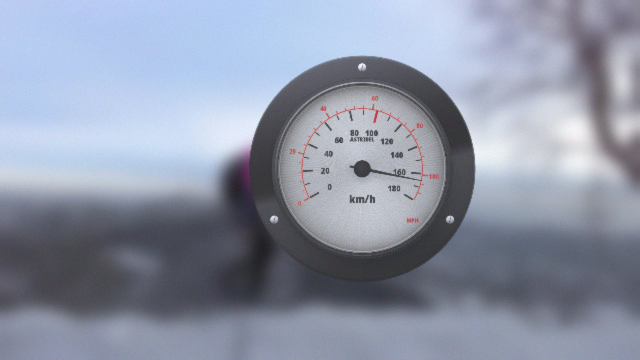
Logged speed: 165 km/h
